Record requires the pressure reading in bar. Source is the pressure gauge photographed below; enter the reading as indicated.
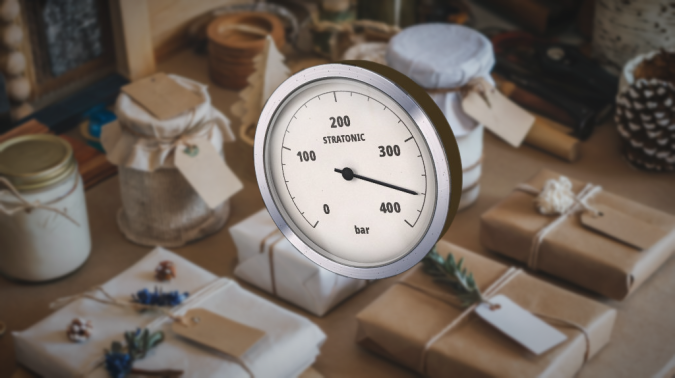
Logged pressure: 360 bar
